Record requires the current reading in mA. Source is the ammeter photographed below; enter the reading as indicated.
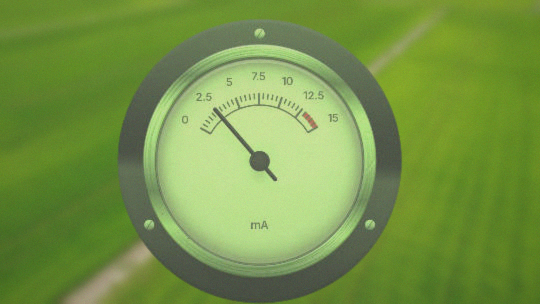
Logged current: 2.5 mA
